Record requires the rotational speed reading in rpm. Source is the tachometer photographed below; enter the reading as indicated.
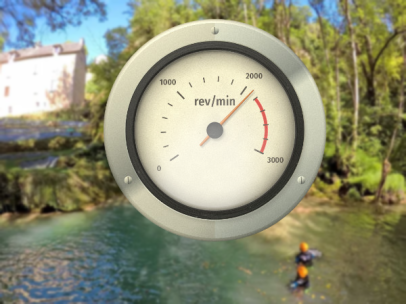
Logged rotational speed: 2100 rpm
